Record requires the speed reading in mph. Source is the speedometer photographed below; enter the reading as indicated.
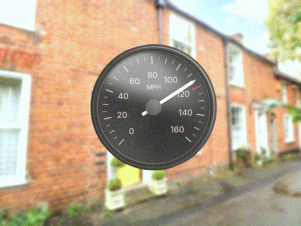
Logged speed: 115 mph
